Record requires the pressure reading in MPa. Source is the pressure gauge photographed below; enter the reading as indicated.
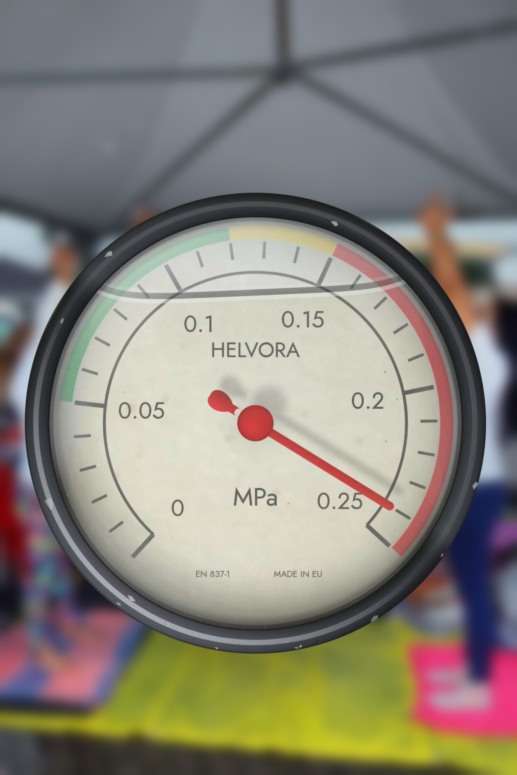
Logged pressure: 0.24 MPa
